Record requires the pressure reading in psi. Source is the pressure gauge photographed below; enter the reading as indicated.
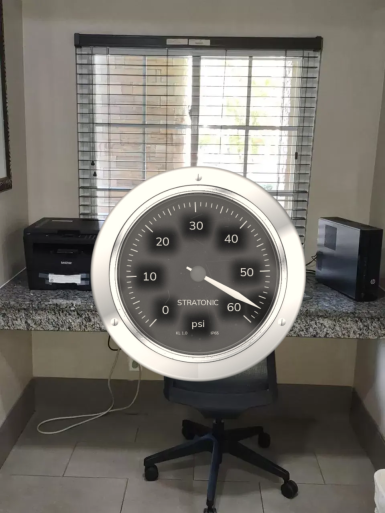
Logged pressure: 57 psi
